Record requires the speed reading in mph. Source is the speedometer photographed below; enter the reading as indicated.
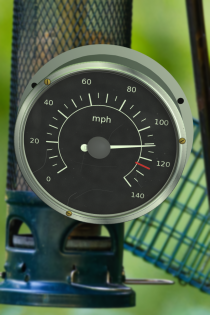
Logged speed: 110 mph
